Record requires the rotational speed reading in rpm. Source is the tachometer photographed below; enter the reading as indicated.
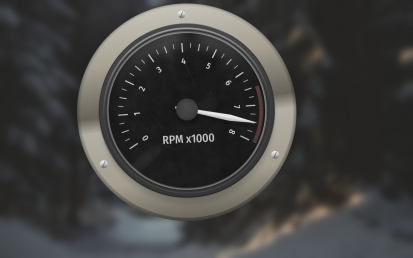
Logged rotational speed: 7500 rpm
